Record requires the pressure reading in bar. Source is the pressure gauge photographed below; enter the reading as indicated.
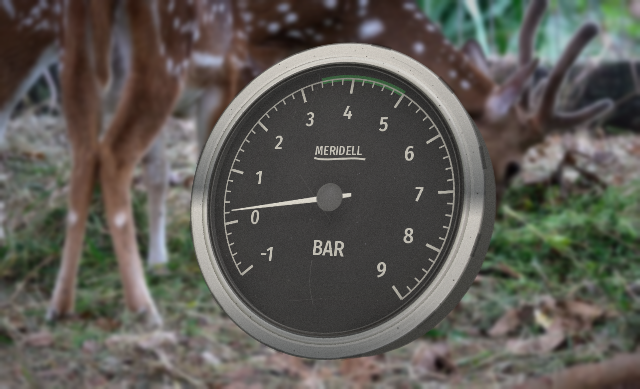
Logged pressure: 0.2 bar
